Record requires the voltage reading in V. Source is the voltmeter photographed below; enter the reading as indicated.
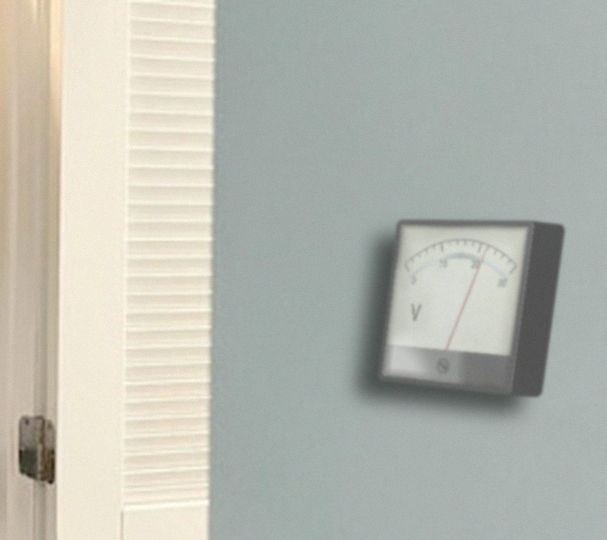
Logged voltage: 22 V
